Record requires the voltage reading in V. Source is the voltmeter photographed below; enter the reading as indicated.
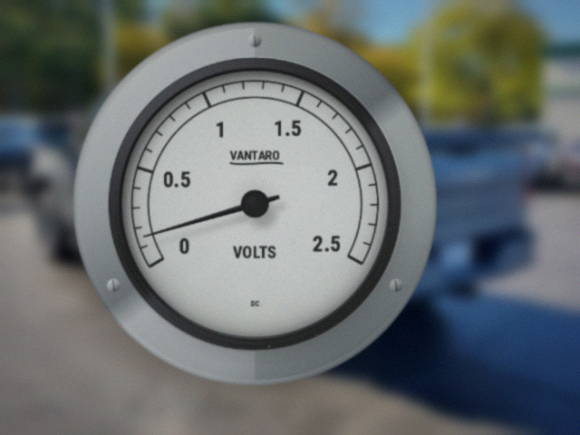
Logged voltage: 0.15 V
